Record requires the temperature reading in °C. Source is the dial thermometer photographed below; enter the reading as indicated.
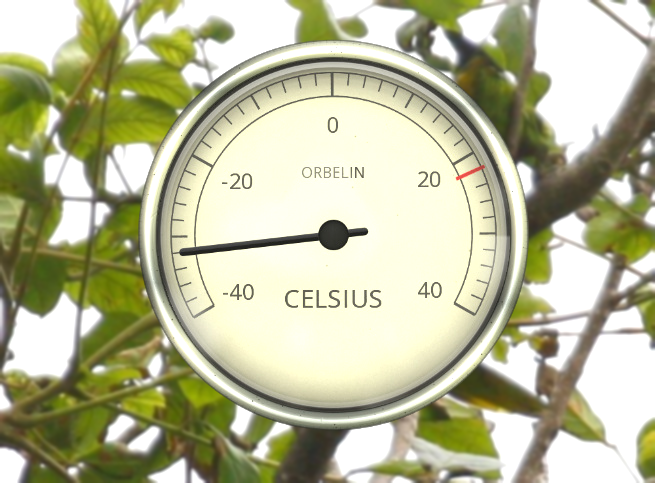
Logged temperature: -32 °C
